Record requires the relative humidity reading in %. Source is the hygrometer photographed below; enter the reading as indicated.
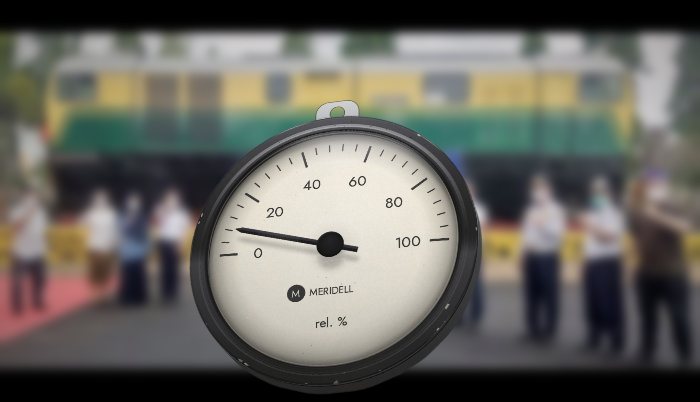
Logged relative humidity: 8 %
